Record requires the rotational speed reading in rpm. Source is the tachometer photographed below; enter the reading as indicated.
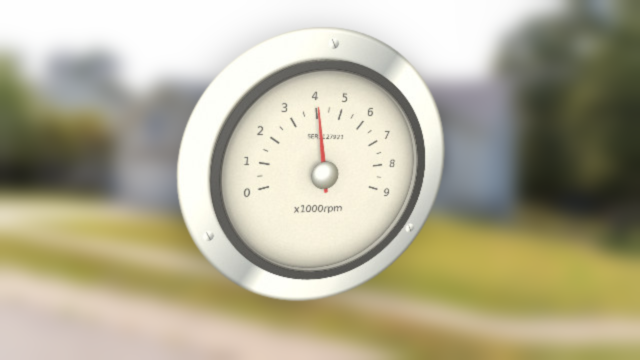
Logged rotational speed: 4000 rpm
